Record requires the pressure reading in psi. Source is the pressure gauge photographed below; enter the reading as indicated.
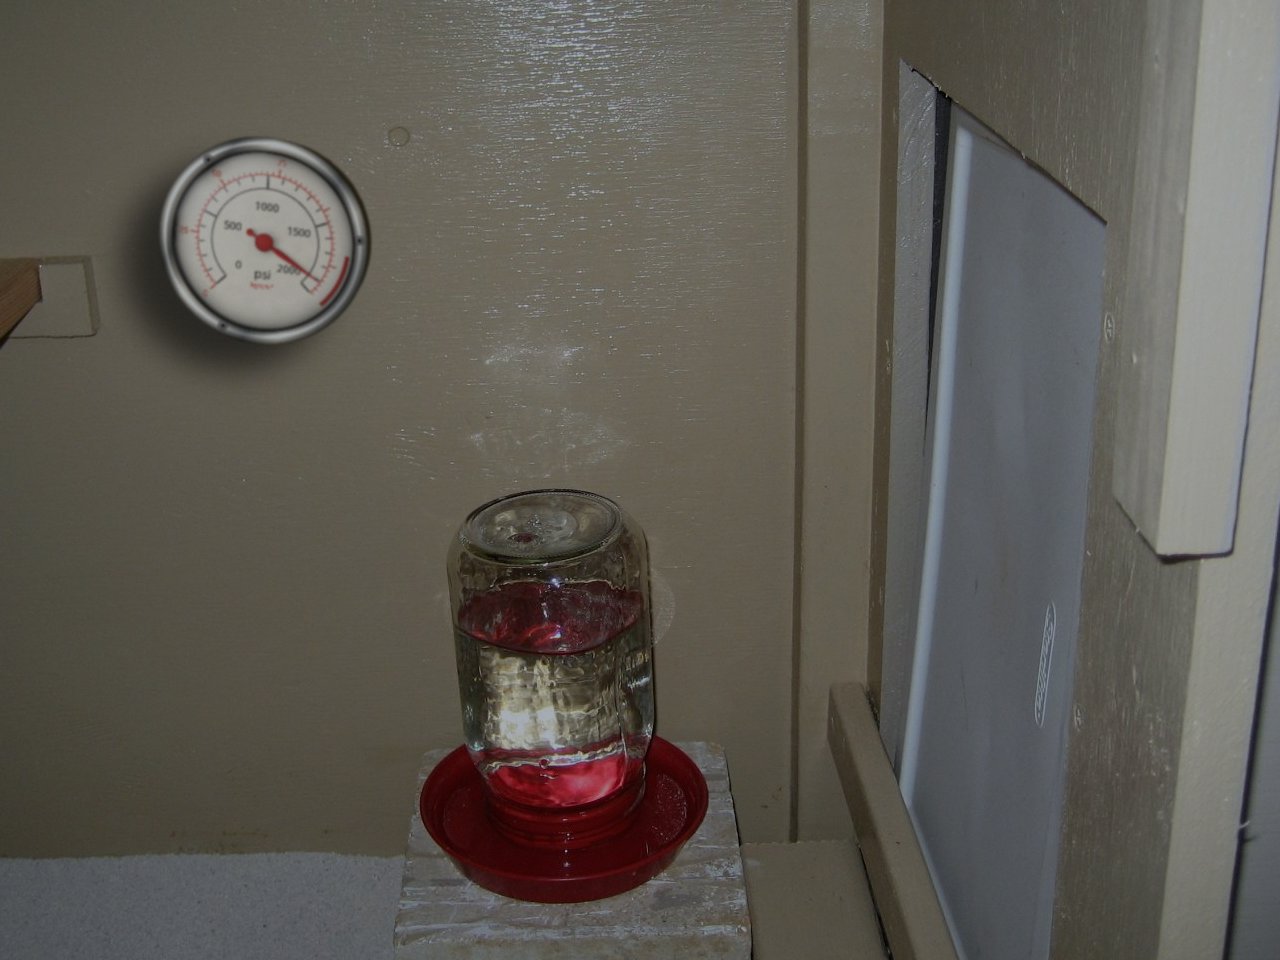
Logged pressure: 1900 psi
